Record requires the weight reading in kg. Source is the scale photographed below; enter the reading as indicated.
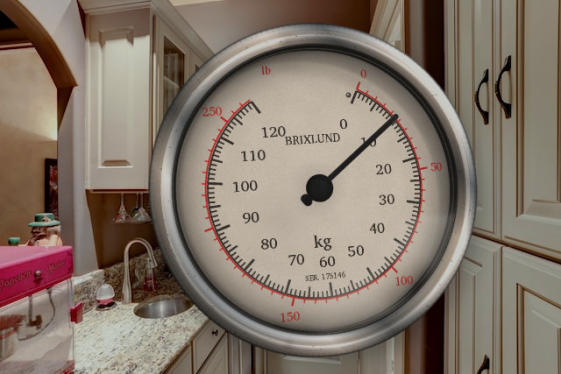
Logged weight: 10 kg
